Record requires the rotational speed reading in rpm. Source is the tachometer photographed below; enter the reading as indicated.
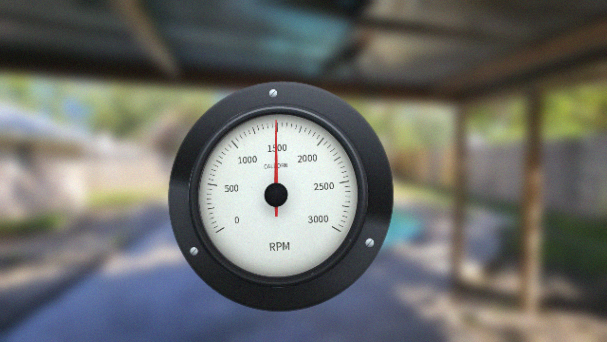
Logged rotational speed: 1500 rpm
